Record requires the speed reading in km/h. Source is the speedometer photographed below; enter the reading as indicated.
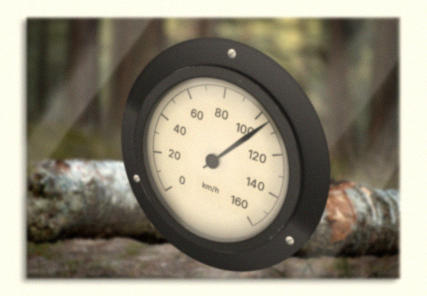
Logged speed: 105 km/h
